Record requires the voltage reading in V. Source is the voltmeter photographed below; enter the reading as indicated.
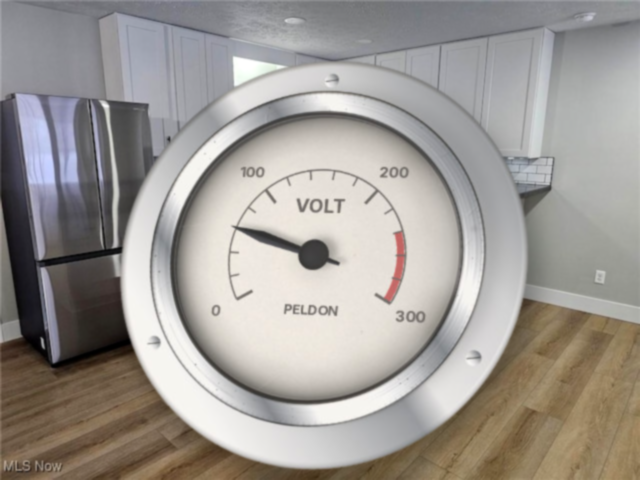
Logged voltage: 60 V
